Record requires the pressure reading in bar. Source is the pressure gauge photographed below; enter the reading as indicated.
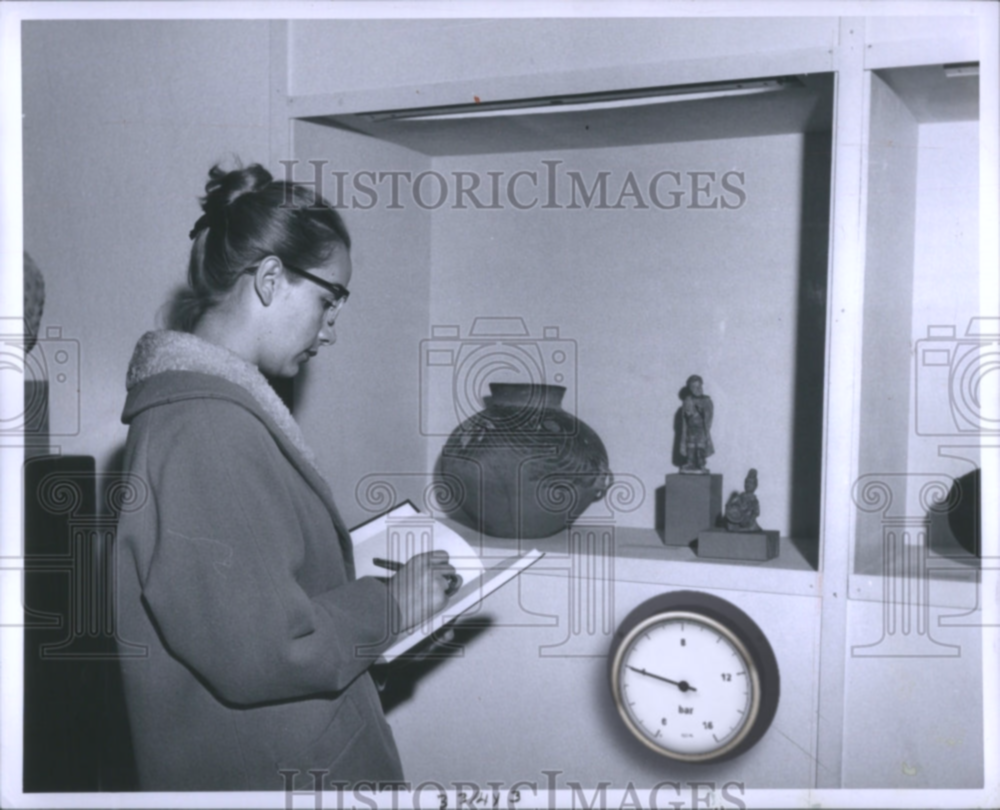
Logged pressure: 4 bar
